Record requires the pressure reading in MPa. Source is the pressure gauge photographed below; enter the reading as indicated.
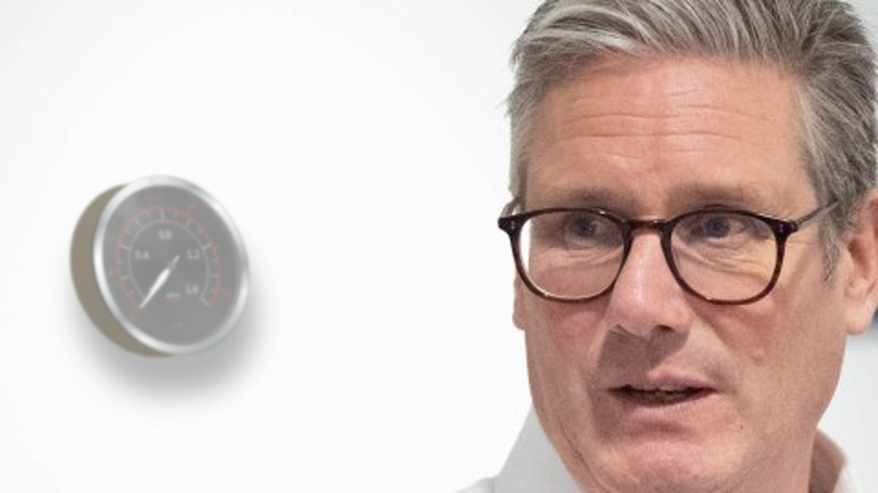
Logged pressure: 0 MPa
